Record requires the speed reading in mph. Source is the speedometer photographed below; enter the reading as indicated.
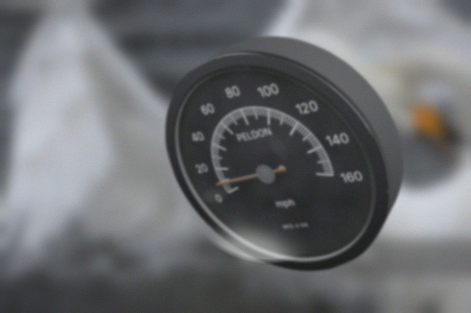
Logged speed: 10 mph
